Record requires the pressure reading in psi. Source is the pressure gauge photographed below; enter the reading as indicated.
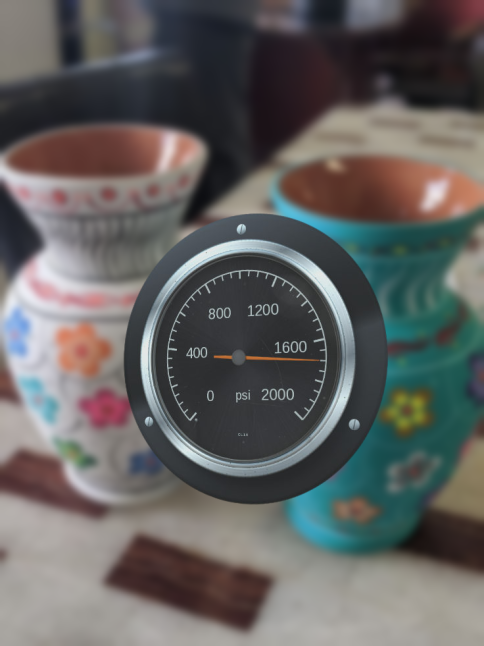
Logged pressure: 1700 psi
